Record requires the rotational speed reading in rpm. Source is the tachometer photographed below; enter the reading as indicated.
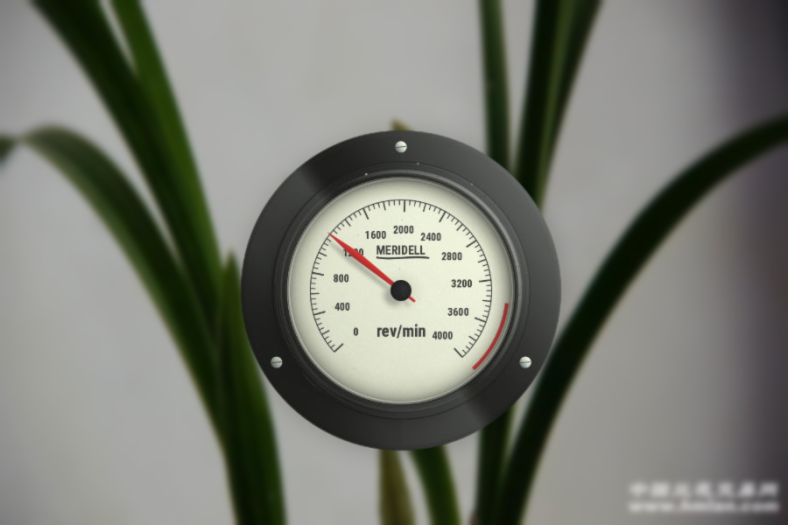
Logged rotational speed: 1200 rpm
